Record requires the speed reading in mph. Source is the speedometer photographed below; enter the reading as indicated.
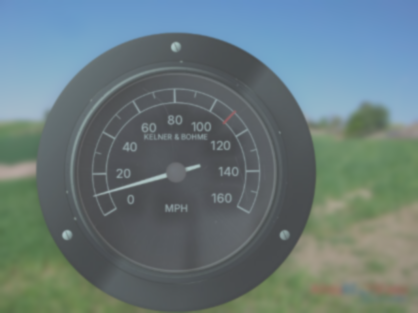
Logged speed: 10 mph
